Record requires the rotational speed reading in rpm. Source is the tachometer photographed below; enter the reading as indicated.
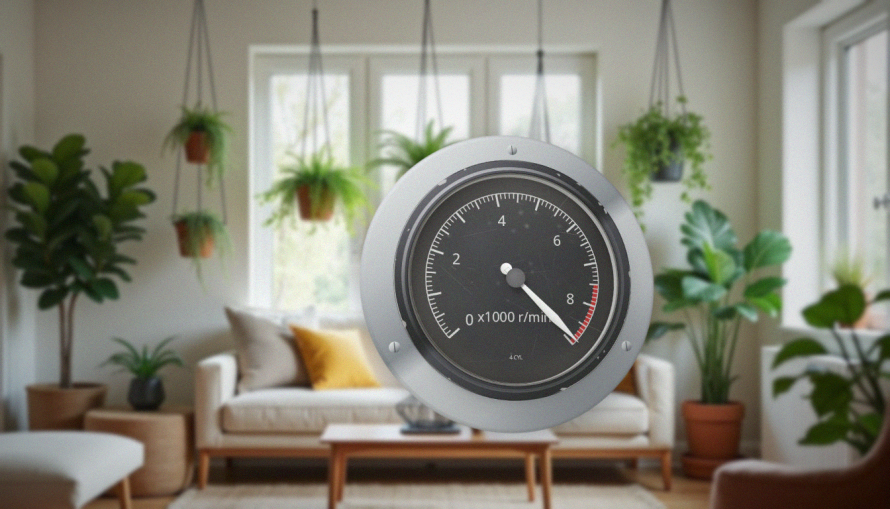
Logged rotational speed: 8900 rpm
